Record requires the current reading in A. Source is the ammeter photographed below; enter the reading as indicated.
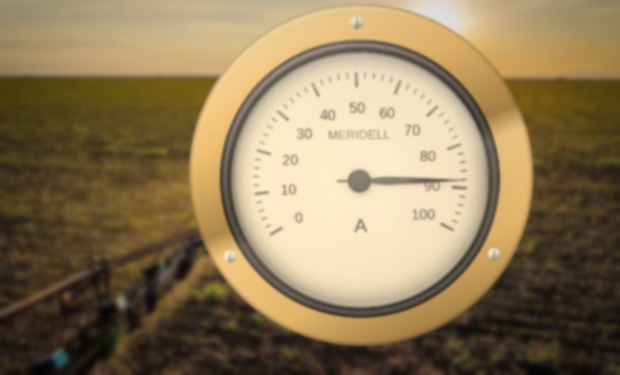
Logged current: 88 A
